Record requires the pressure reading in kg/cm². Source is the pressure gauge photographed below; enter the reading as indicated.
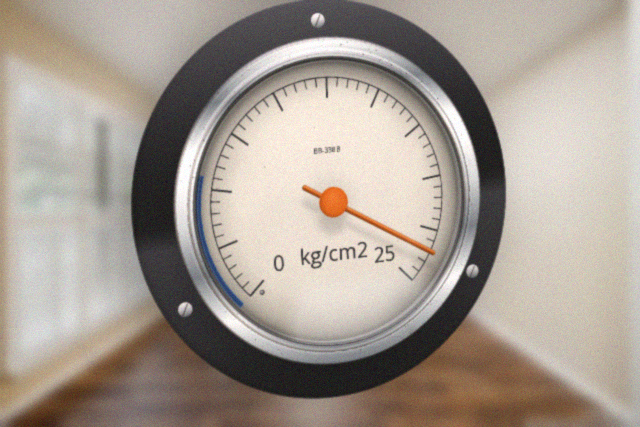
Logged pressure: 23.5 kg/cm²
